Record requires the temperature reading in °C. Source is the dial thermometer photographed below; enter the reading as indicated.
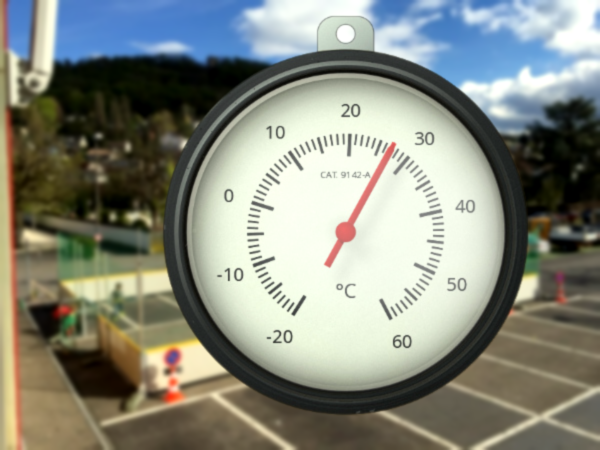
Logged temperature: 27 °C
